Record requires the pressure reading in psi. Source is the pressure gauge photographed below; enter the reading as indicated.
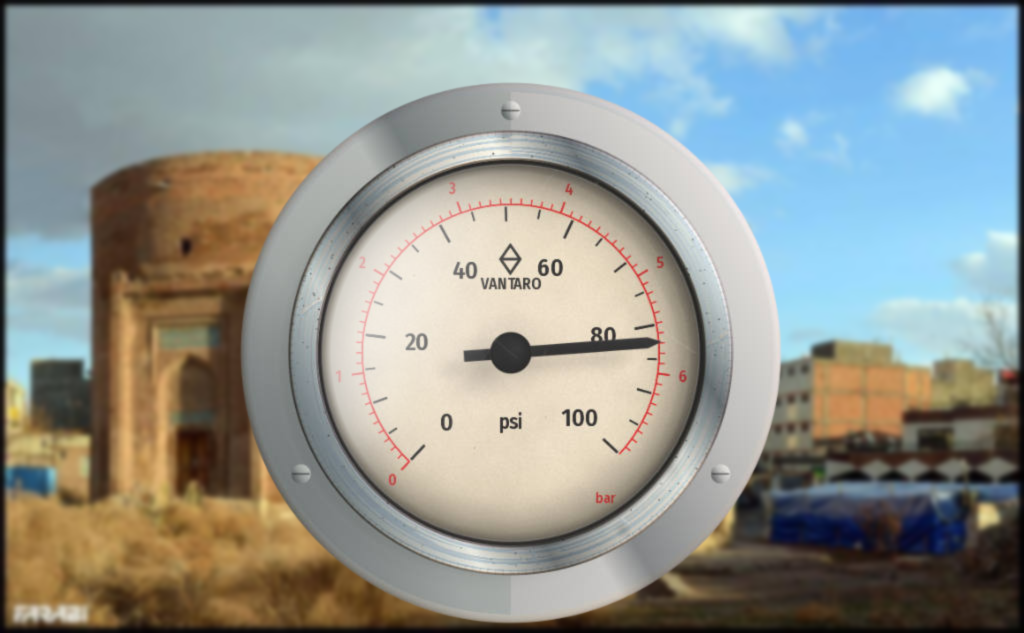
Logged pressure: 82.5 psi
